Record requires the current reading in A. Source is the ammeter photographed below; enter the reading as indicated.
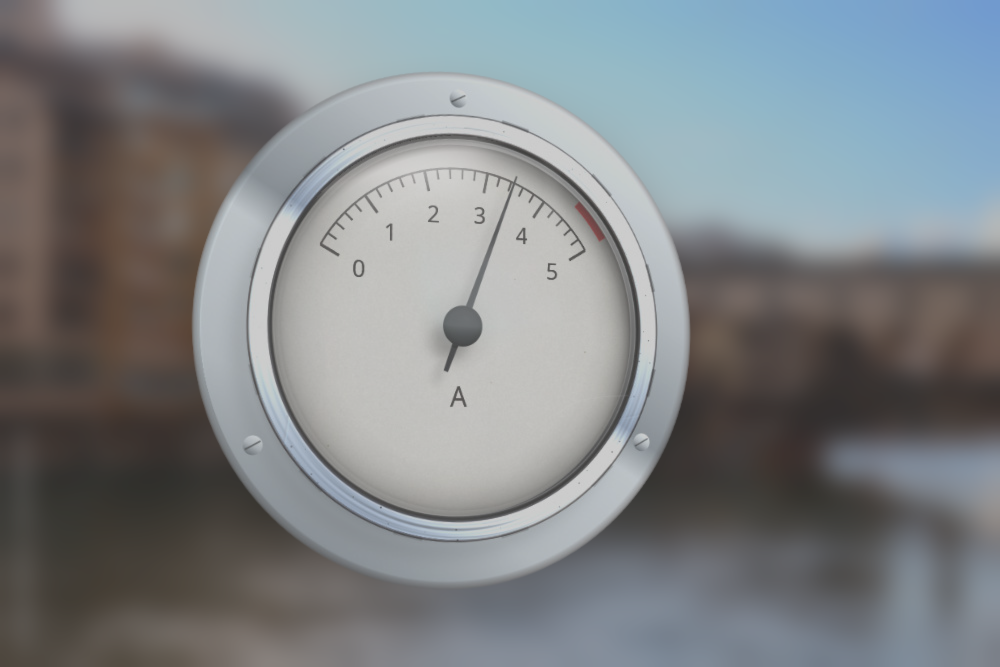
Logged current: 3.4 A
